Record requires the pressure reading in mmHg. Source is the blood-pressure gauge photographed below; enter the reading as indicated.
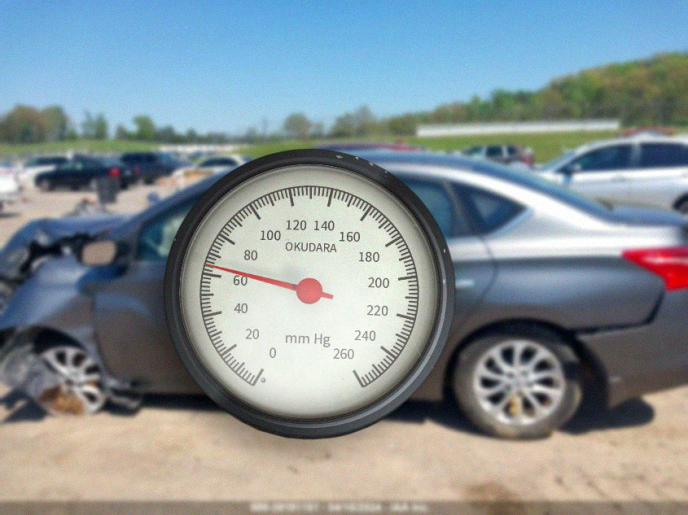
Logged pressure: 64 mmHg
